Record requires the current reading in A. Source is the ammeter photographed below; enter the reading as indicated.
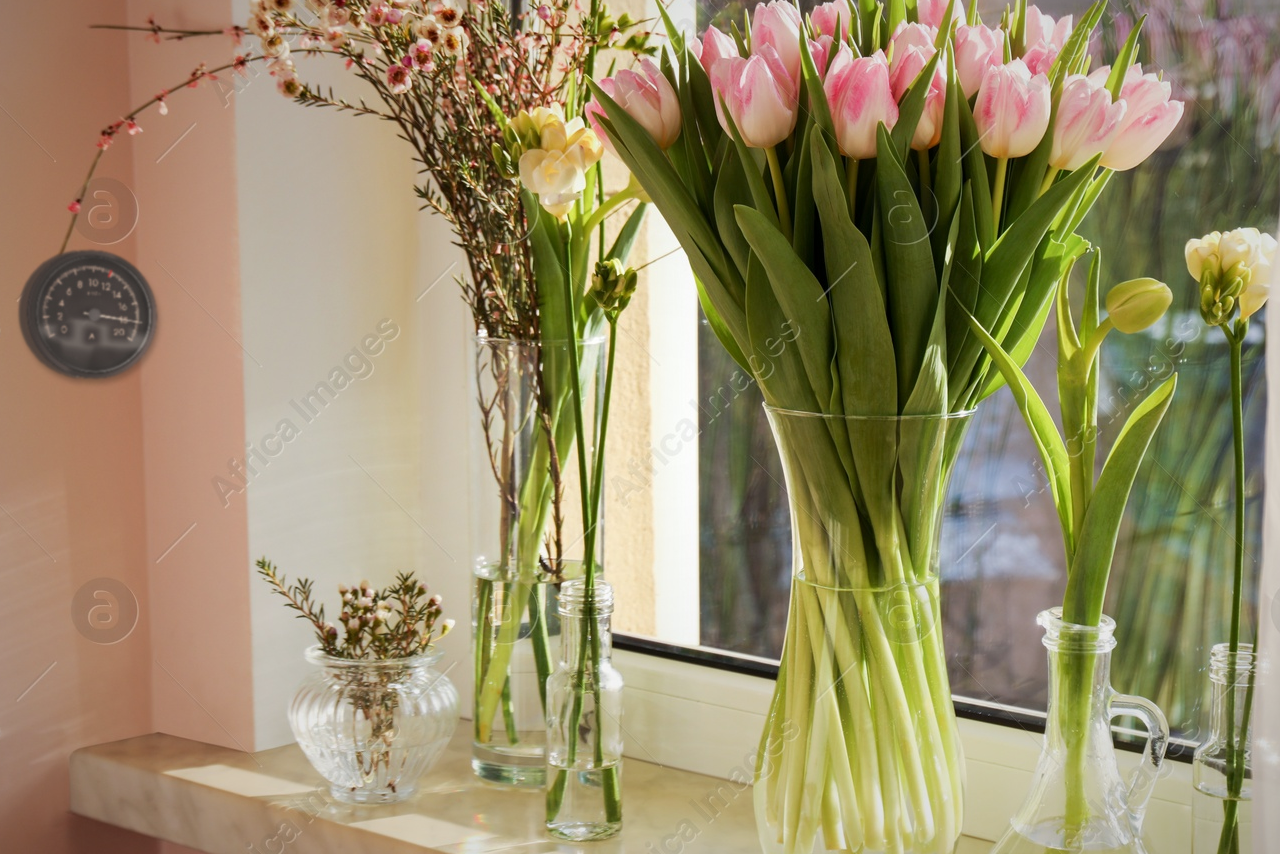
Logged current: 18 A
